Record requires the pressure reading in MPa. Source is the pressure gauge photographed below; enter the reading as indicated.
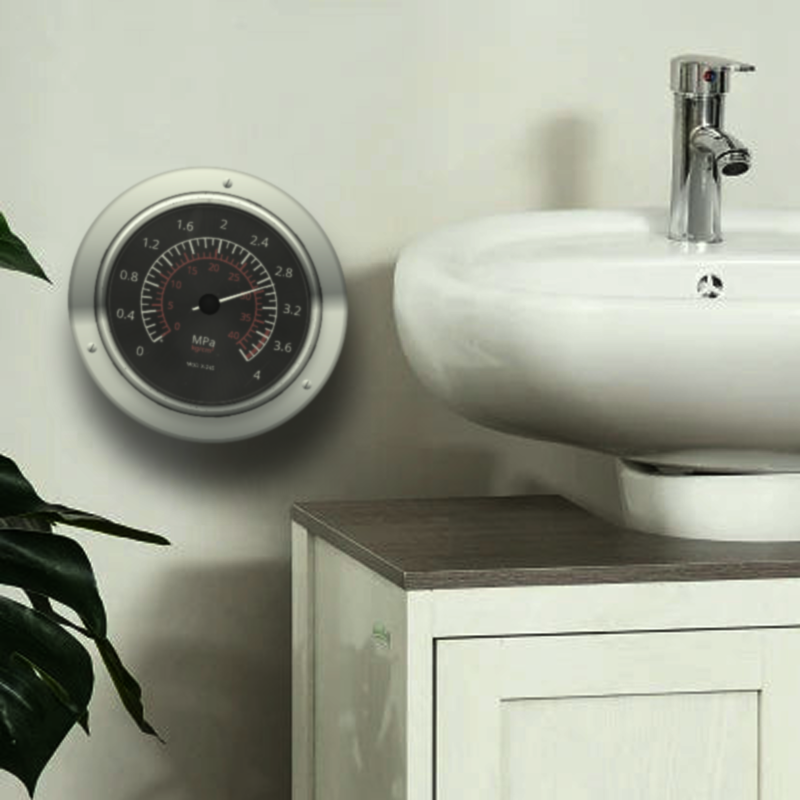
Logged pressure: 2.9 MPa
